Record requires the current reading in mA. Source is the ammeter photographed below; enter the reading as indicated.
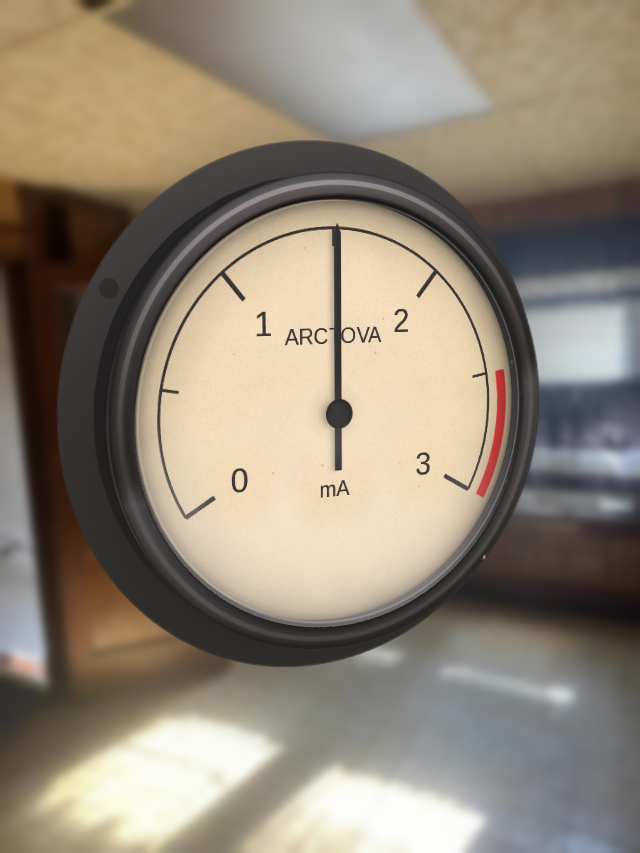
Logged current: 1.5 mA
